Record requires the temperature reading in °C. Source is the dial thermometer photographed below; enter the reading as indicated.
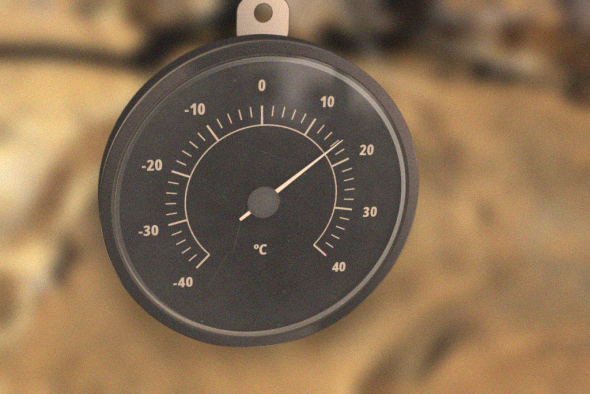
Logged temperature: 16 °C
